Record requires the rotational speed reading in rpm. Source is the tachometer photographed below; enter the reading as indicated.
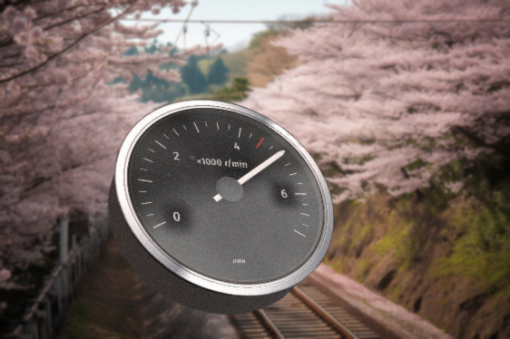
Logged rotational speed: 5000 rpm
